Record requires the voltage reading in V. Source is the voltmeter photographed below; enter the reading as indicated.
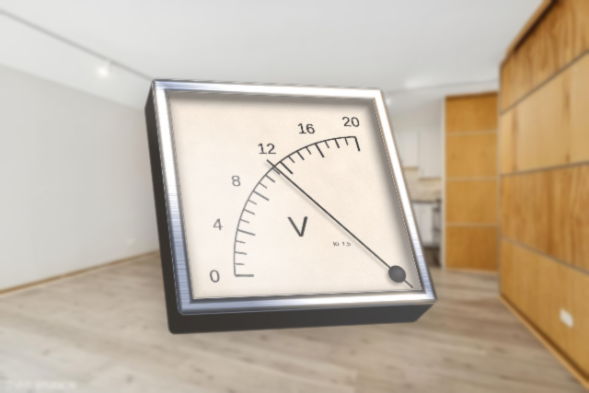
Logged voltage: 11 V
